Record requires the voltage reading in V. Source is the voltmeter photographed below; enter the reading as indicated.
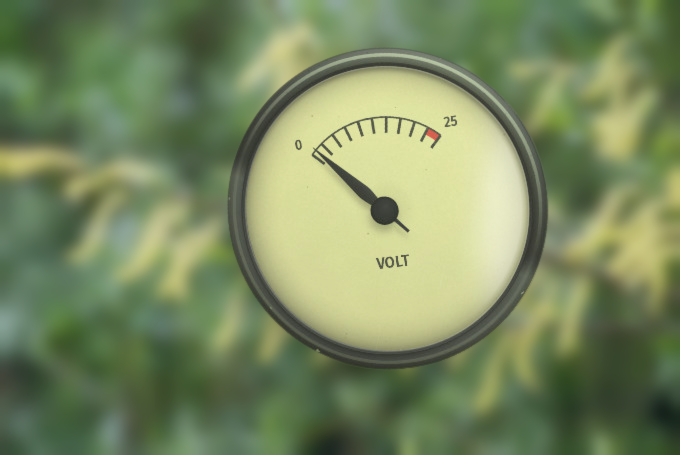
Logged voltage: 1.25 V
